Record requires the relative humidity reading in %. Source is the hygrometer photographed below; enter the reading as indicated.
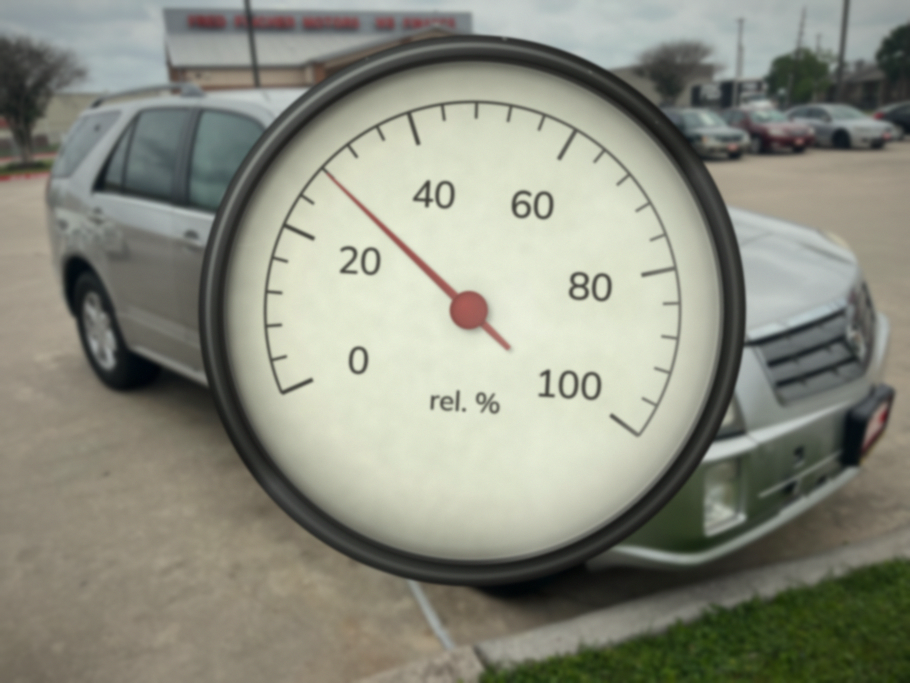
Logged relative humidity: 28 %
